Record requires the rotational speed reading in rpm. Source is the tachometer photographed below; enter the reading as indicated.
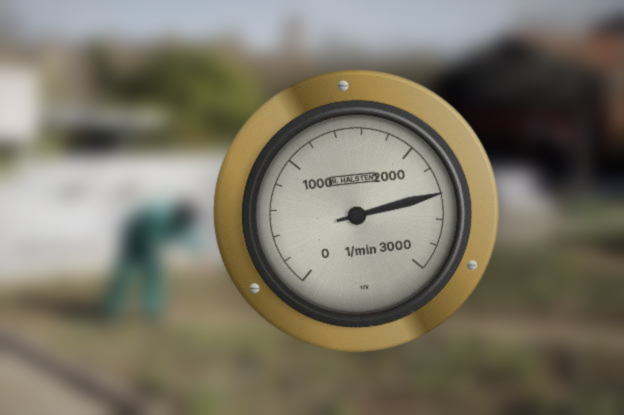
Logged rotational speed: 2400 rpm
